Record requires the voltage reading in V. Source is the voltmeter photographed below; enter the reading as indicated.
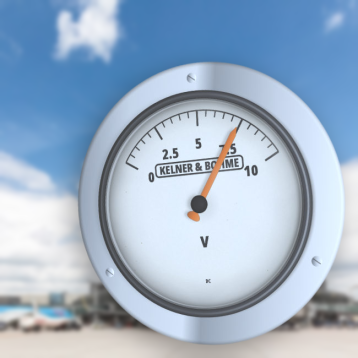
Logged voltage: 7.5 V
